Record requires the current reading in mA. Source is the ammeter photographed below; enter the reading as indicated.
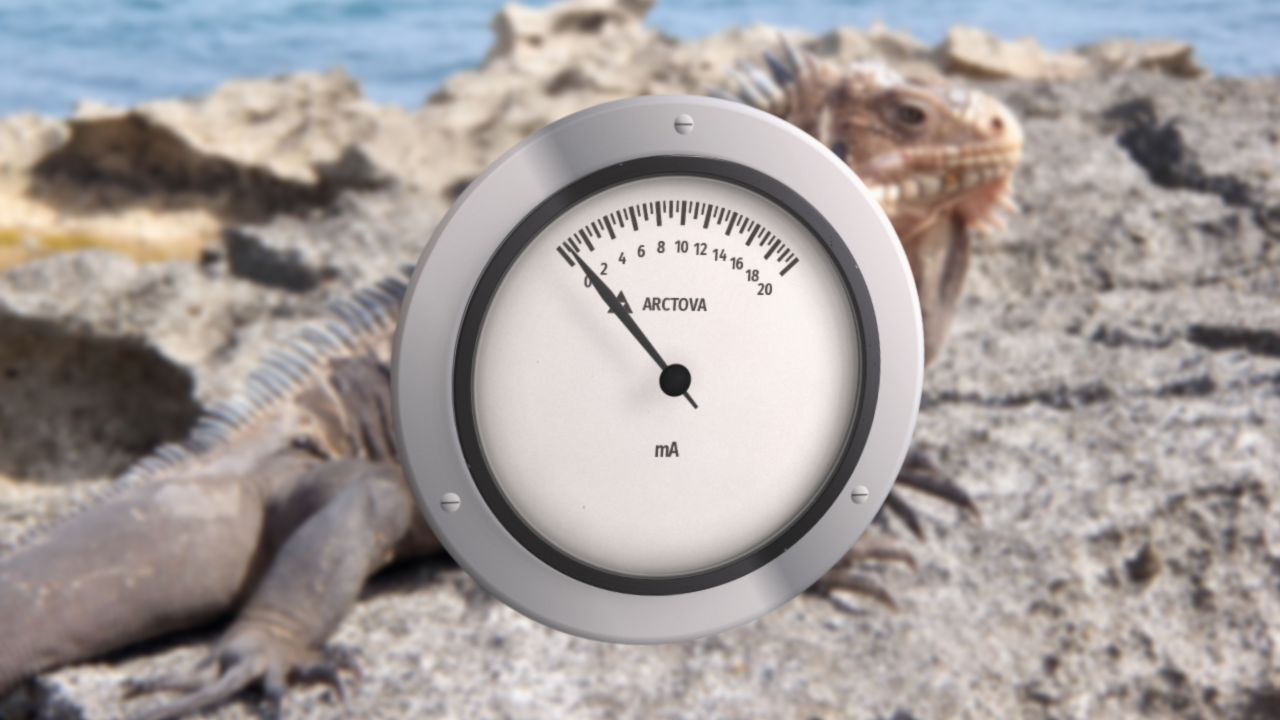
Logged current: 0.5 mA
